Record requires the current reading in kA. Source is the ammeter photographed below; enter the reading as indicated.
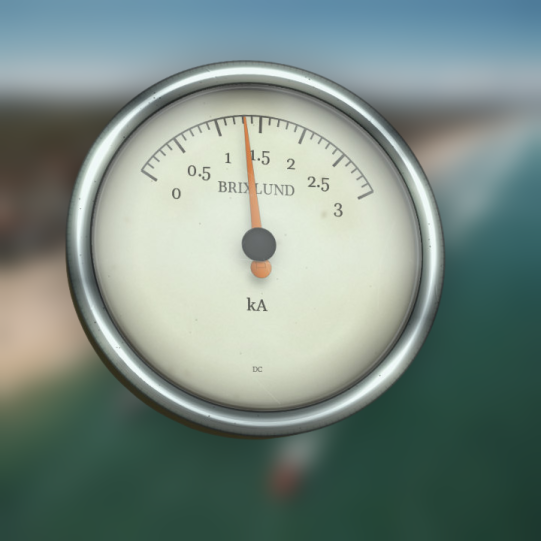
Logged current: 1.3 kA
